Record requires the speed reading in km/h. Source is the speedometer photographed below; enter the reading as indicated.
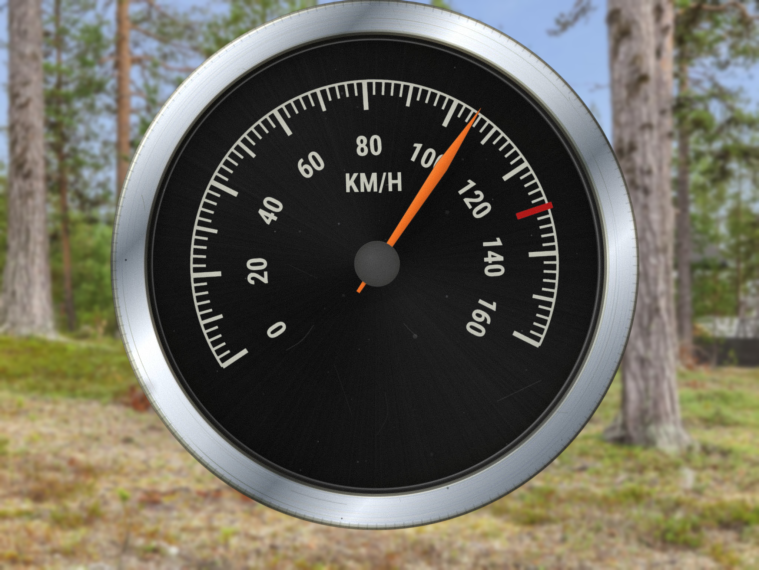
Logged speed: 105 km/h
